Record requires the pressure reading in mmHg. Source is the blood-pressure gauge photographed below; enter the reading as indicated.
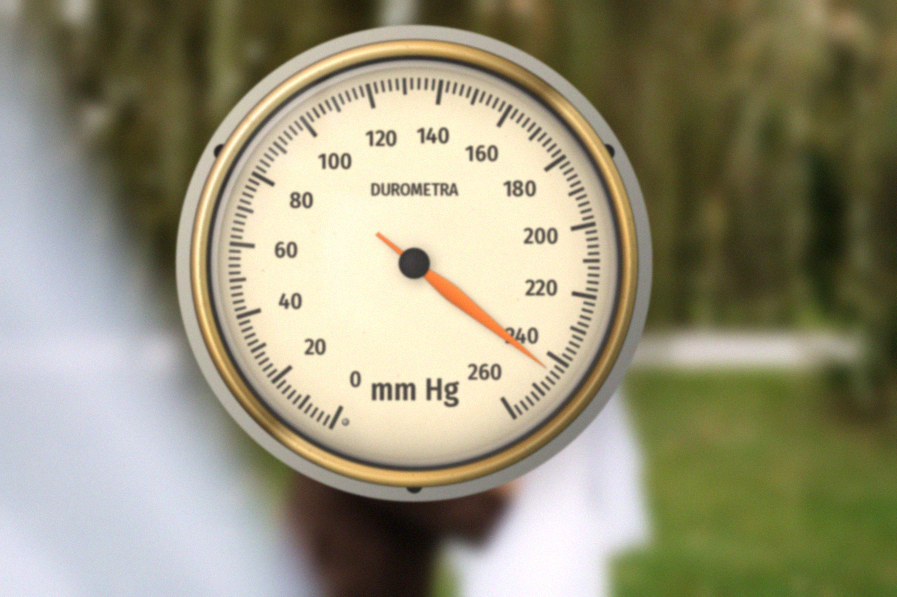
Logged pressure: 244 mmHg
